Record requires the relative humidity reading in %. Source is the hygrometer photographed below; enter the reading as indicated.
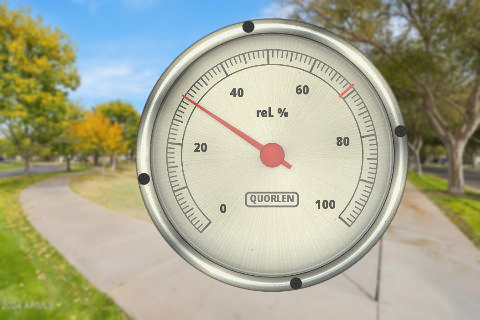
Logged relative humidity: 30 %
